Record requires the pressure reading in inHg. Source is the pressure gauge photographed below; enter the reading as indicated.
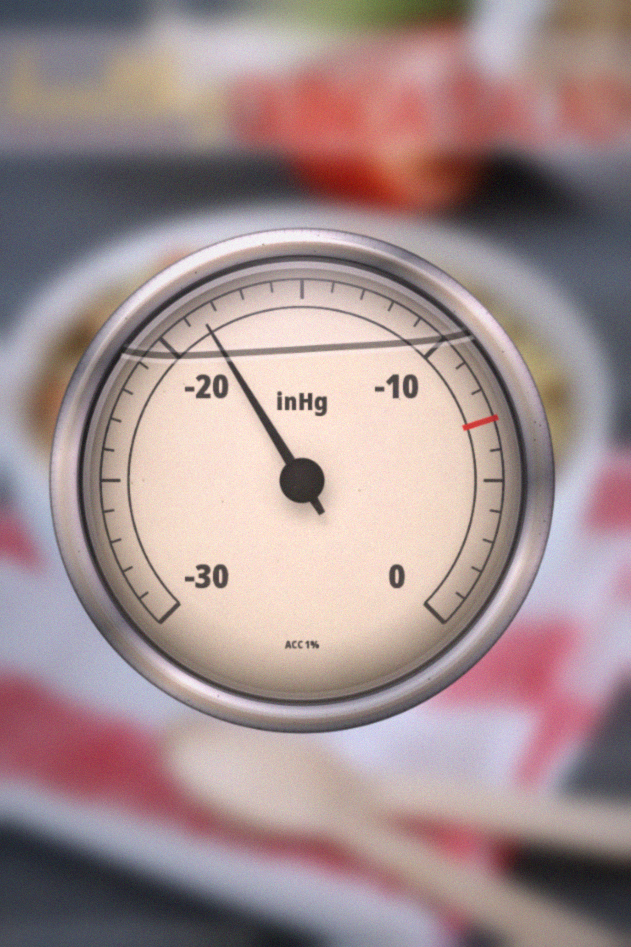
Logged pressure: -18.5 inHg
